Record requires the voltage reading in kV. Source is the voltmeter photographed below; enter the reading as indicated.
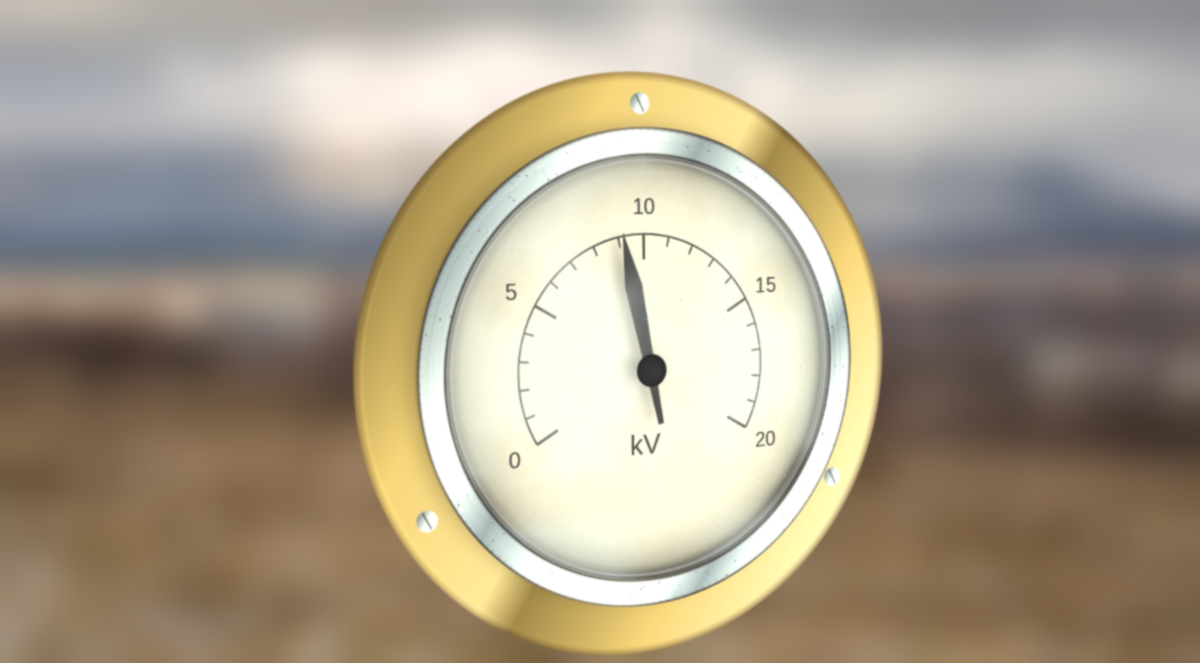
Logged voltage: 9 kV
